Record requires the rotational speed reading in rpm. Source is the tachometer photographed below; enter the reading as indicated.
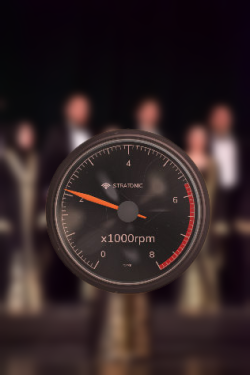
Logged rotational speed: 2100 rpm
